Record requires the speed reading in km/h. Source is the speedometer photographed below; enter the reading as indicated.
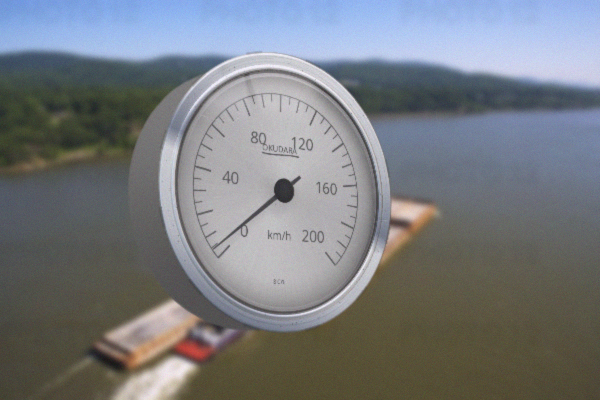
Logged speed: 5 km/h
